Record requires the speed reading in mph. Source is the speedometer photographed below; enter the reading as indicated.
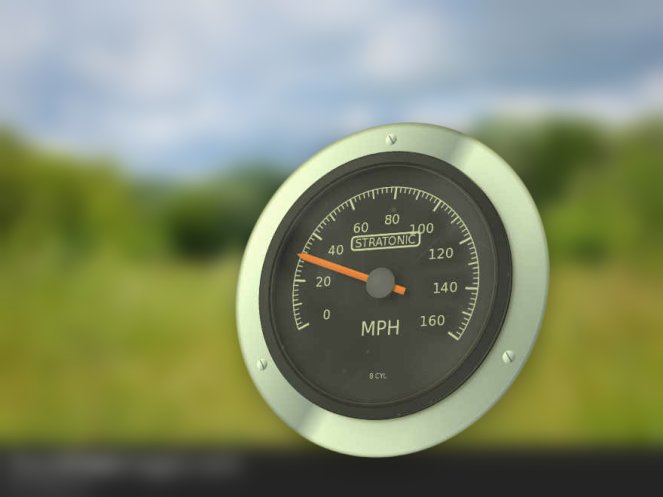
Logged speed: 30 mph
